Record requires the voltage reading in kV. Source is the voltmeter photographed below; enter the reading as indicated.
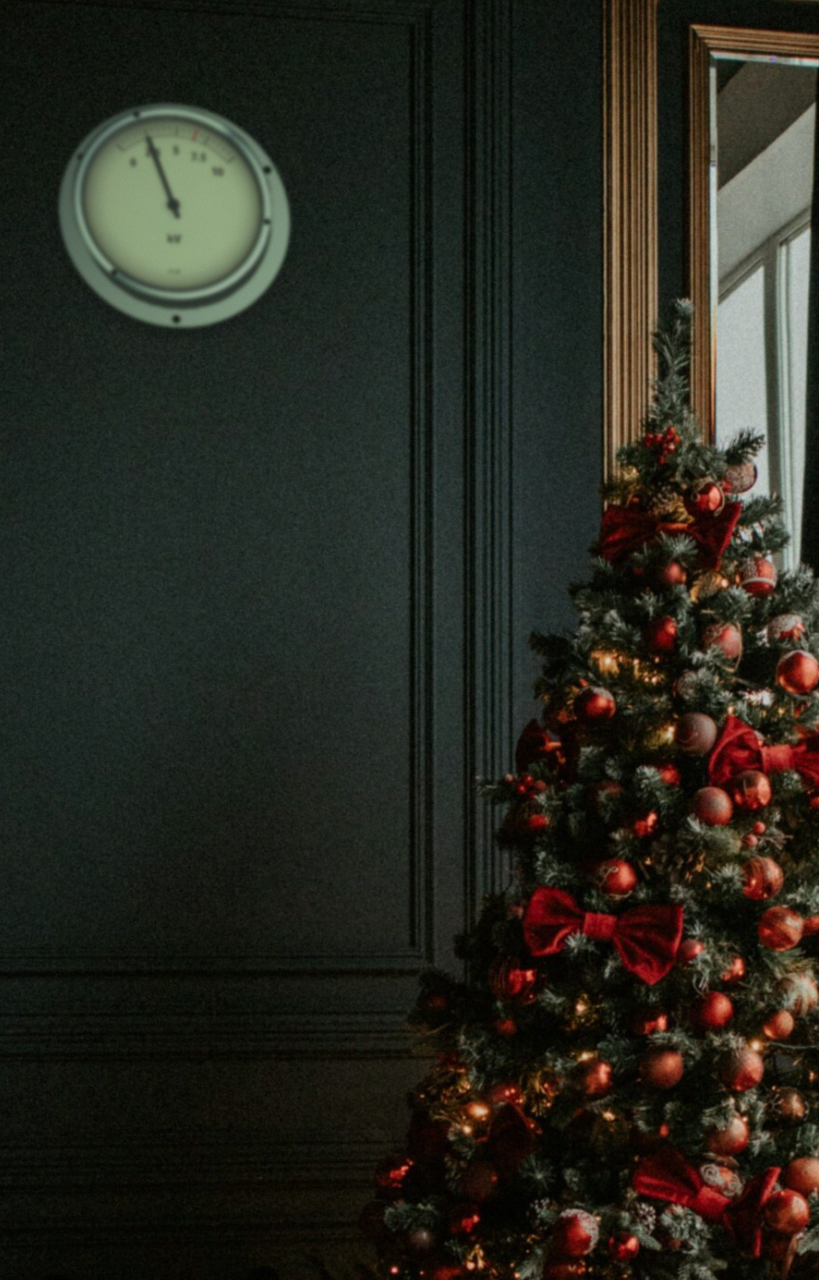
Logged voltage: 2.5 kV
